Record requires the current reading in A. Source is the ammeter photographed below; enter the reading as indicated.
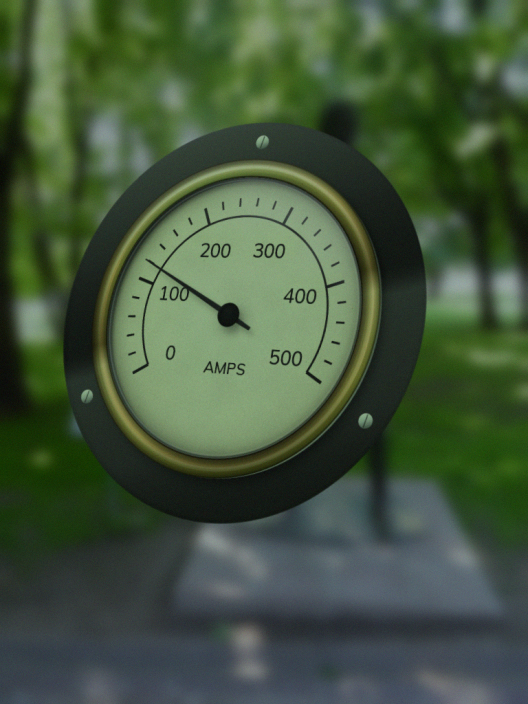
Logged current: 120 A
